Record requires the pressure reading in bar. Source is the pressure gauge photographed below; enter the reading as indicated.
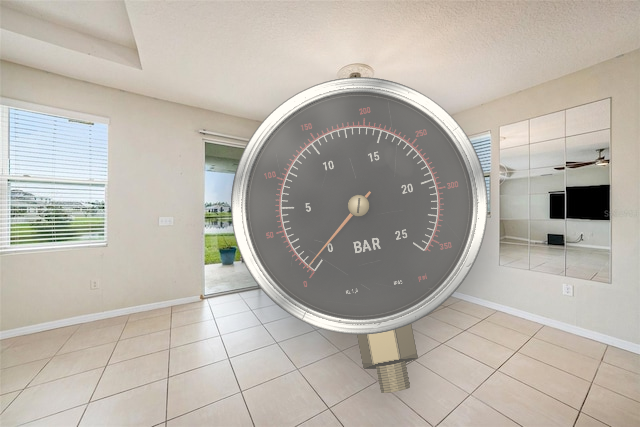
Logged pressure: 0.5 bar
